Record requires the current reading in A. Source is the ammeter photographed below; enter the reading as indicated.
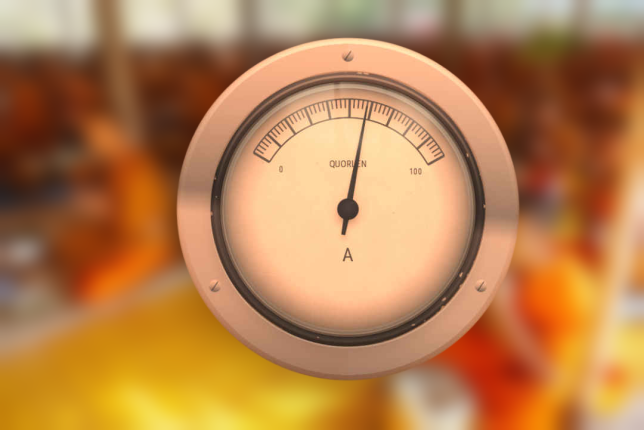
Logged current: 58 A
